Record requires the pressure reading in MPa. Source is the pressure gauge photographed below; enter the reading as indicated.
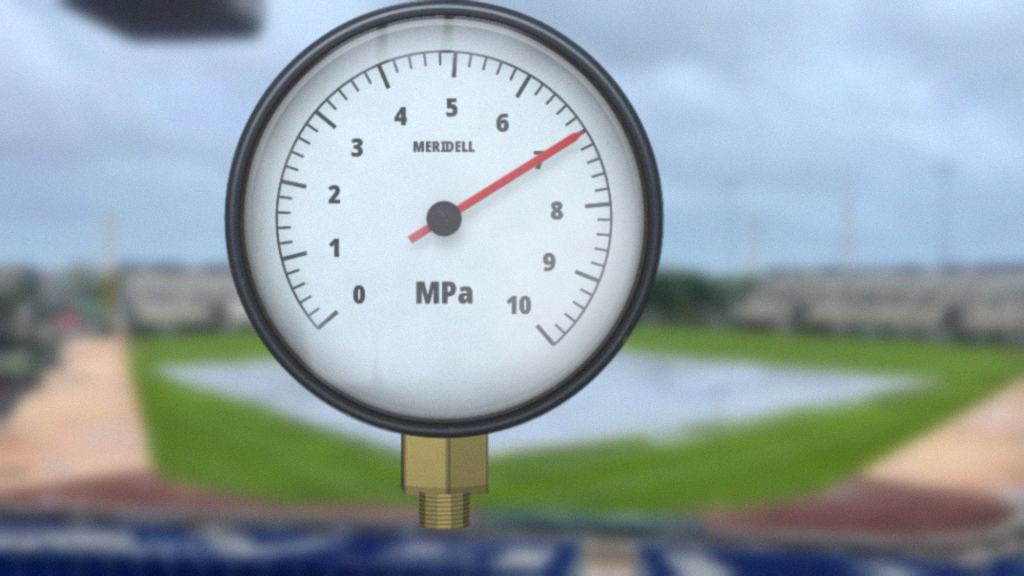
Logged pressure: 7 MPa
